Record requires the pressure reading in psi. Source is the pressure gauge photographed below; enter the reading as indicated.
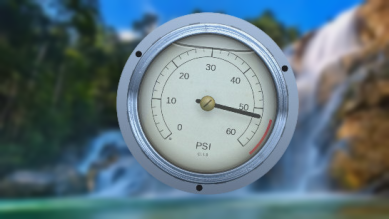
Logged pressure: 52 psi
